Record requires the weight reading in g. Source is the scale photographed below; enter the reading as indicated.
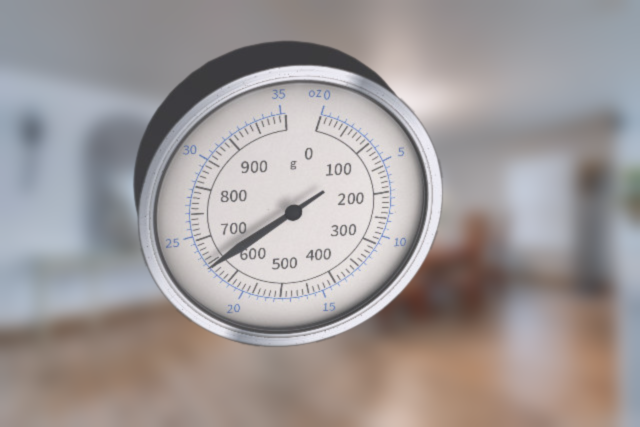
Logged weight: 650 g
